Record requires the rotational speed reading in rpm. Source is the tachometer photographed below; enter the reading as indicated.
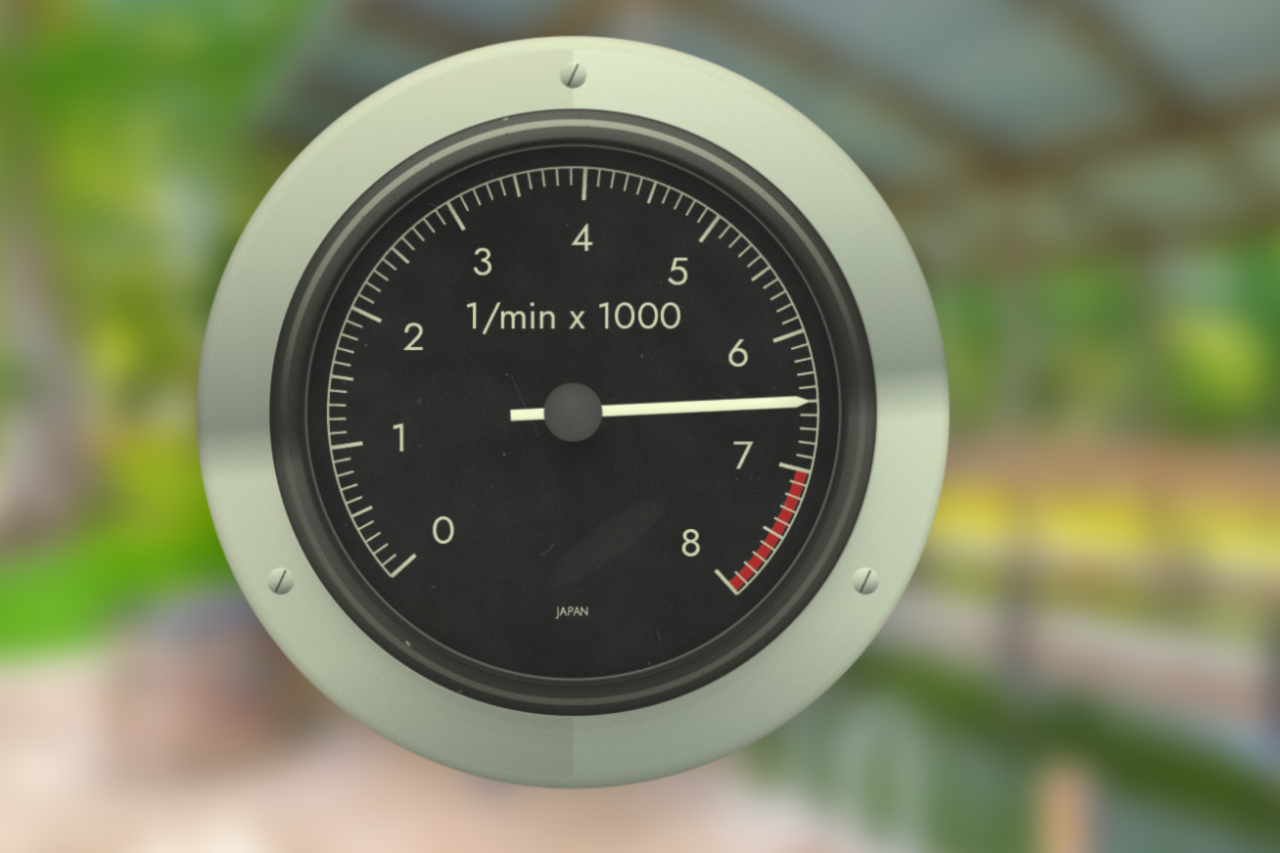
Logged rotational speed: 6500 rpm
